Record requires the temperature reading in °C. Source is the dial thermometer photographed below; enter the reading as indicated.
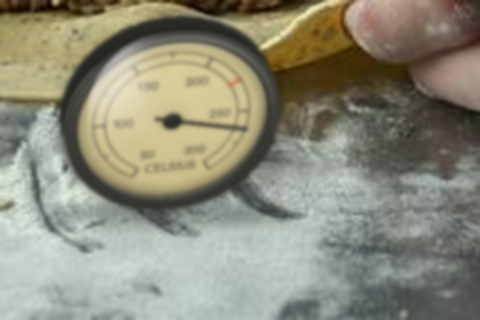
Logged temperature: 262.5 °C
